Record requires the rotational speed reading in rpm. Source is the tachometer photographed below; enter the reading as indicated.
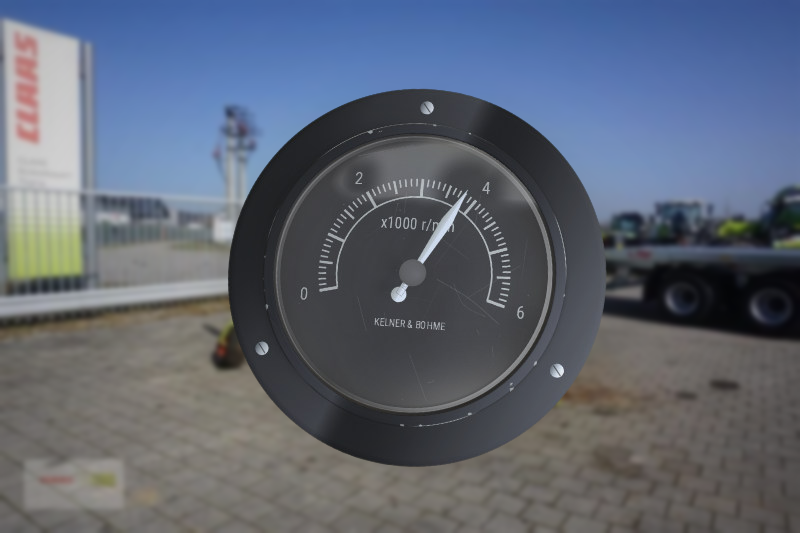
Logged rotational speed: 3800 rpm
